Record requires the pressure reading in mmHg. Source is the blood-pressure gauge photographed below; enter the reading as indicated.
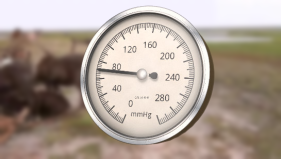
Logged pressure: 70 mmHg
